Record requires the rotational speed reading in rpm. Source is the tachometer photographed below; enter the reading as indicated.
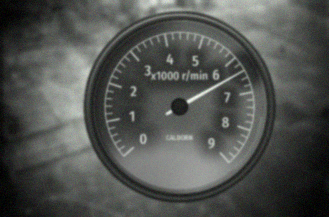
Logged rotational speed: 6400 rpm
